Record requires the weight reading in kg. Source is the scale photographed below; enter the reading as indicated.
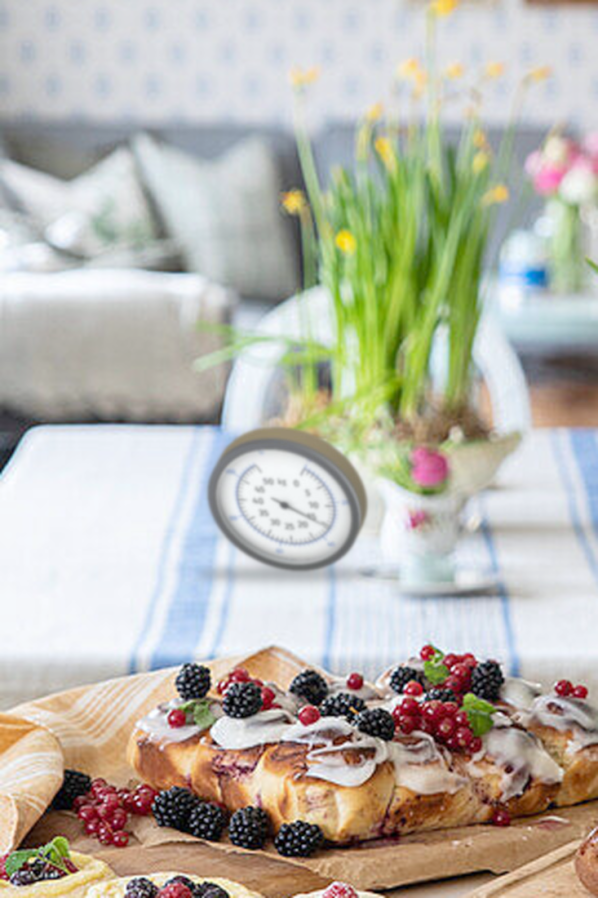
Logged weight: 15 kg
